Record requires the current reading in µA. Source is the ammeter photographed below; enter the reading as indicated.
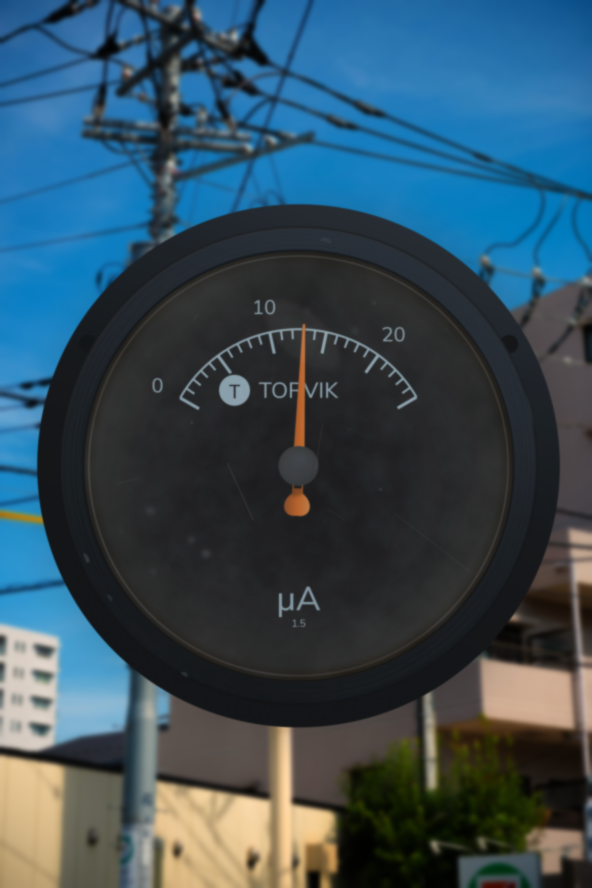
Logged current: 13 µA
